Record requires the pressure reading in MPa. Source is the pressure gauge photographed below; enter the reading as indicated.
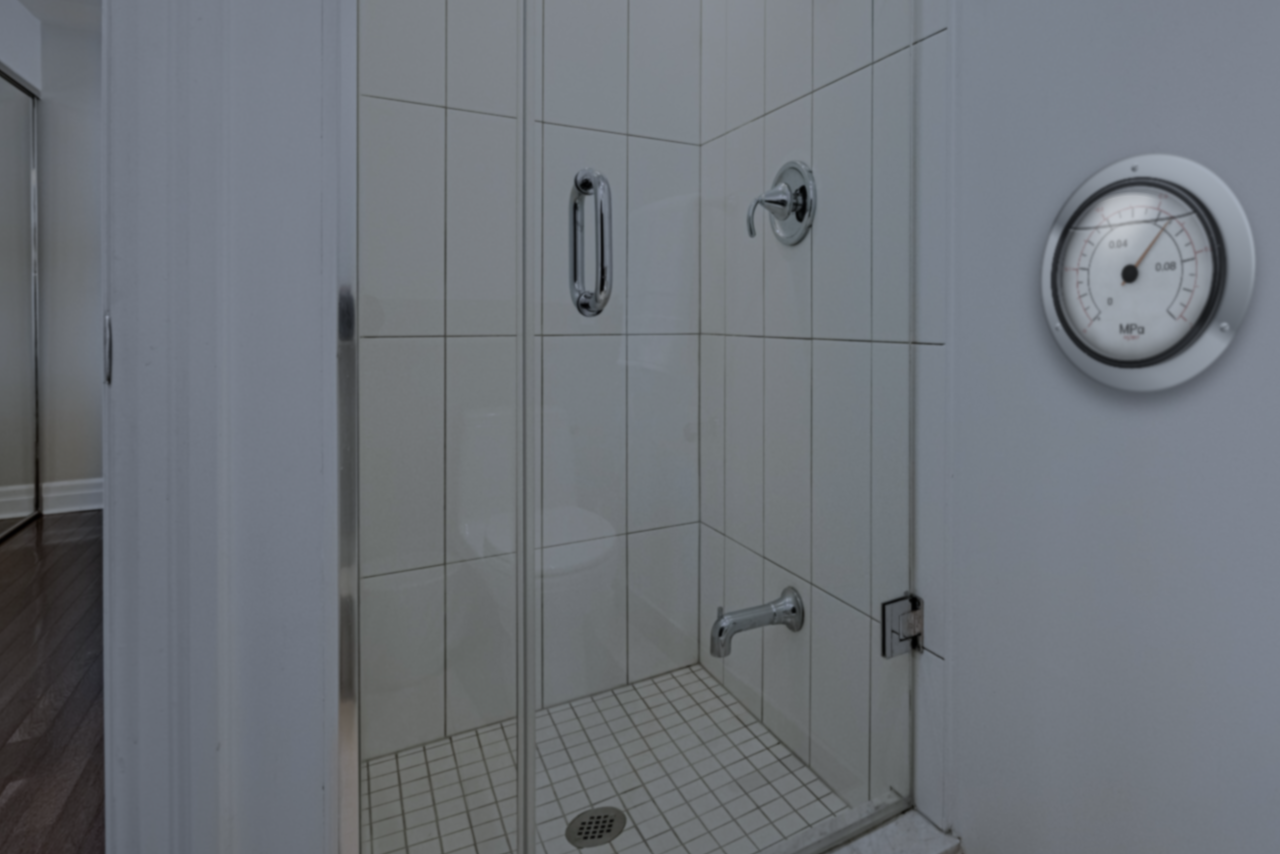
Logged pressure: 0.065 MPa
